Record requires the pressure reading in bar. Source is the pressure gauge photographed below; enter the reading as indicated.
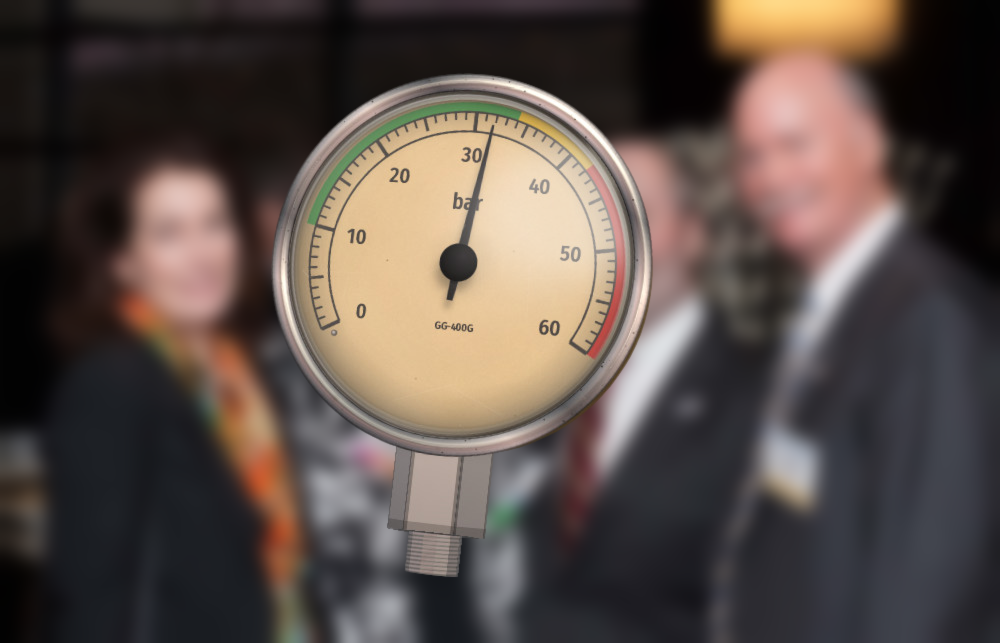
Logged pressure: 32 bar
